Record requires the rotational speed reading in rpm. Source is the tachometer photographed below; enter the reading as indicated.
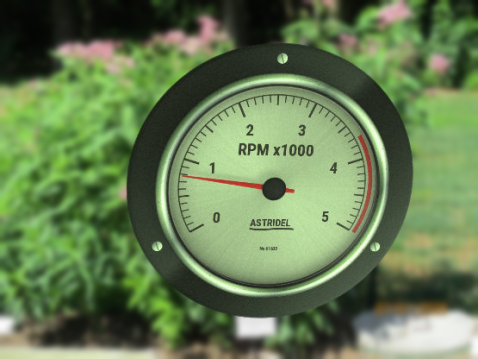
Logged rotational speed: 800 rpm
